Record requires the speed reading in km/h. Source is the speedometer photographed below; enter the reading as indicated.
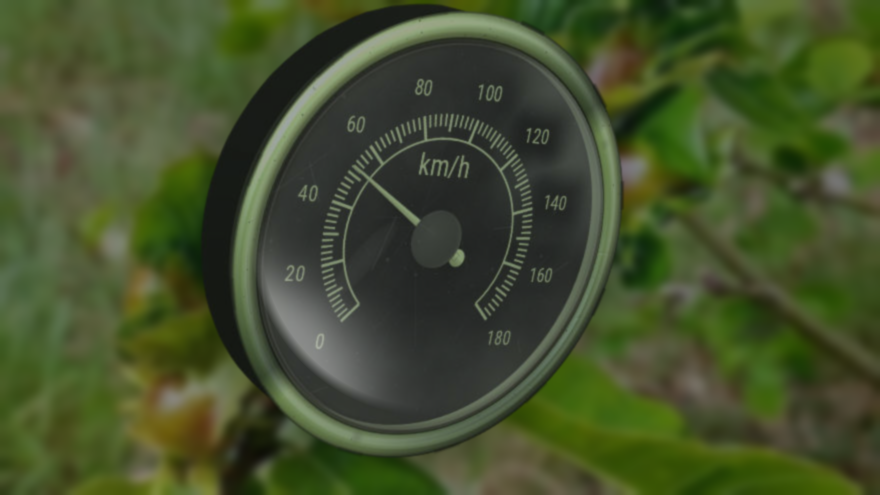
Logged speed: 52 km/h
